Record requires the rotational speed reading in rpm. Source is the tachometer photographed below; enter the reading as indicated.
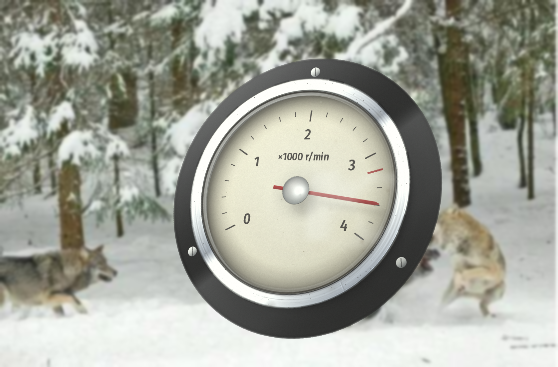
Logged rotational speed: 3600 rpm
